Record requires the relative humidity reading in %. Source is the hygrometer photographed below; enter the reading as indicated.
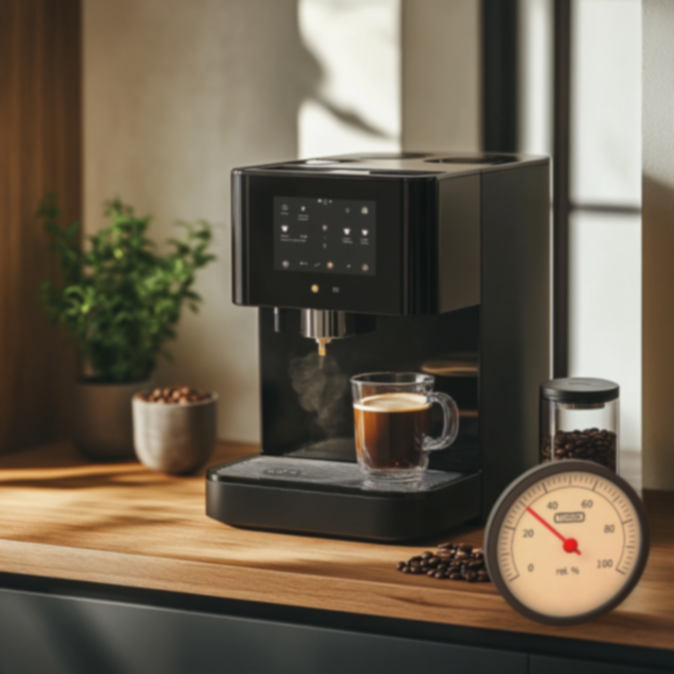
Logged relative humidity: 30 %
